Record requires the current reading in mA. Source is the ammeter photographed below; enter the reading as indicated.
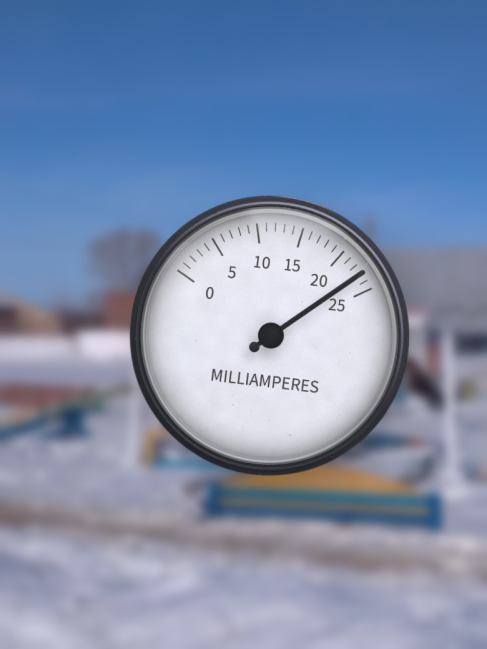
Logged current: 23 mA
